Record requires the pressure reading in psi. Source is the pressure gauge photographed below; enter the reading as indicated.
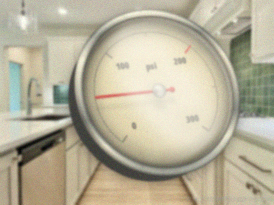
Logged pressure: 50 psi
